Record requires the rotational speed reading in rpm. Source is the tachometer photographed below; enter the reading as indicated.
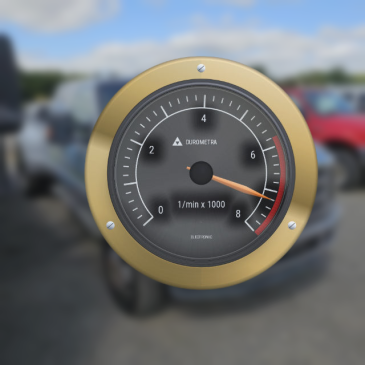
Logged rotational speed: 7200 rpm
